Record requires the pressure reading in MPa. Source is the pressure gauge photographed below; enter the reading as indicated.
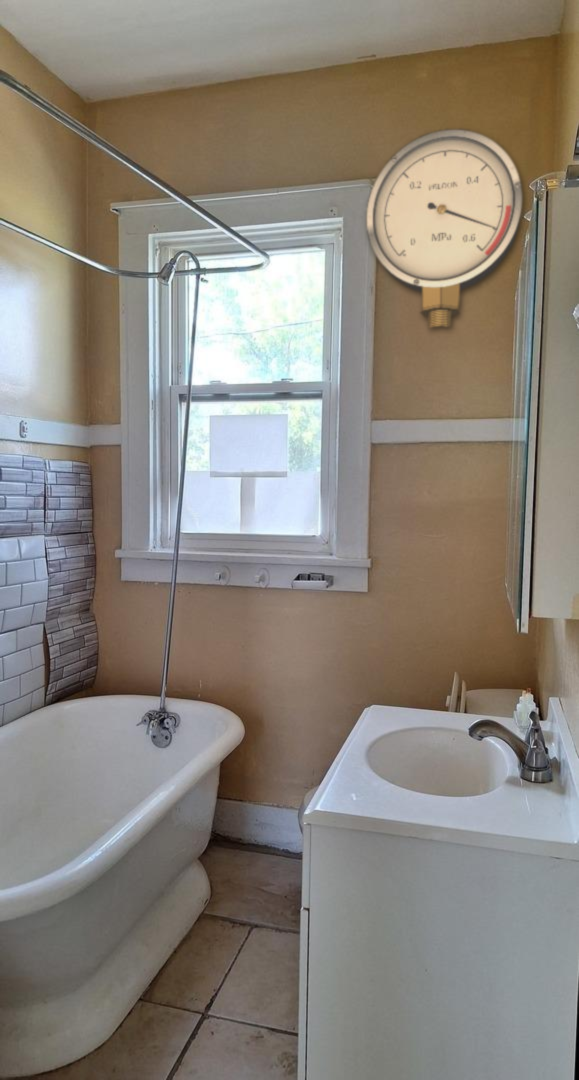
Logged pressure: 0.55 MPa
